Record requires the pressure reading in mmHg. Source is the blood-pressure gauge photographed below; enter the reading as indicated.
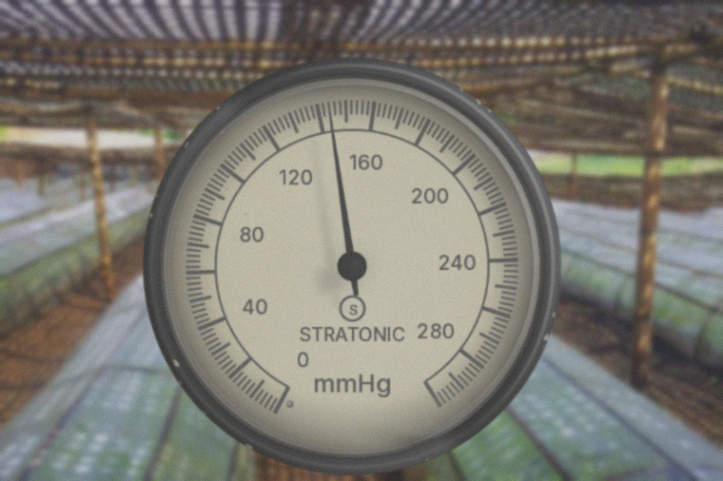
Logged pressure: 144 mmHg
